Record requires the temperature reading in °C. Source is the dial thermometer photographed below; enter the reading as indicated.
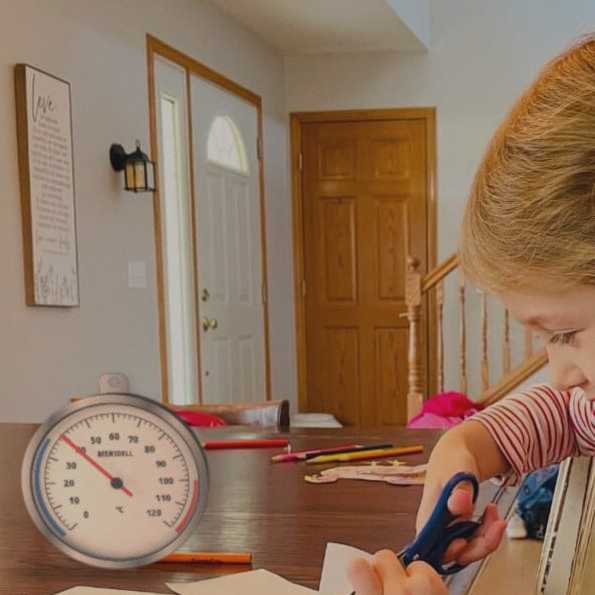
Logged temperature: 40 °C
